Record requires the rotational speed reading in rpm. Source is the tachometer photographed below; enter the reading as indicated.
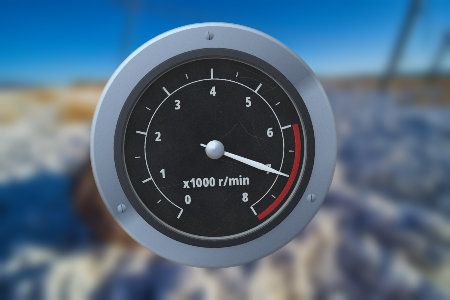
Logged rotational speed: 7000 rpm
